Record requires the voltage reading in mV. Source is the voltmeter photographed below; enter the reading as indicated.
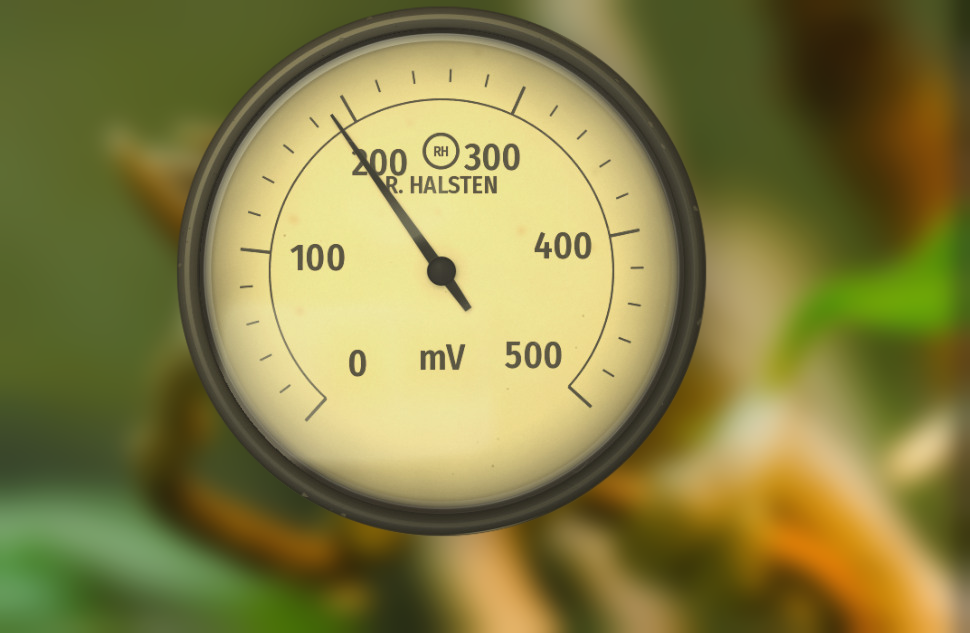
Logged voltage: 190 mV
